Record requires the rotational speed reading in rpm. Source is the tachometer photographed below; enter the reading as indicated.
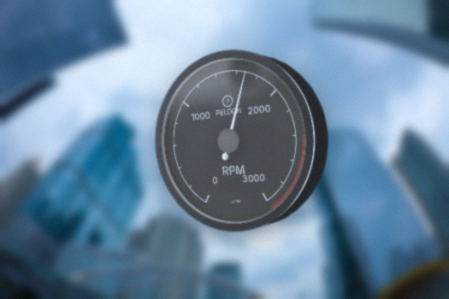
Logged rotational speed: 1700 rpm
